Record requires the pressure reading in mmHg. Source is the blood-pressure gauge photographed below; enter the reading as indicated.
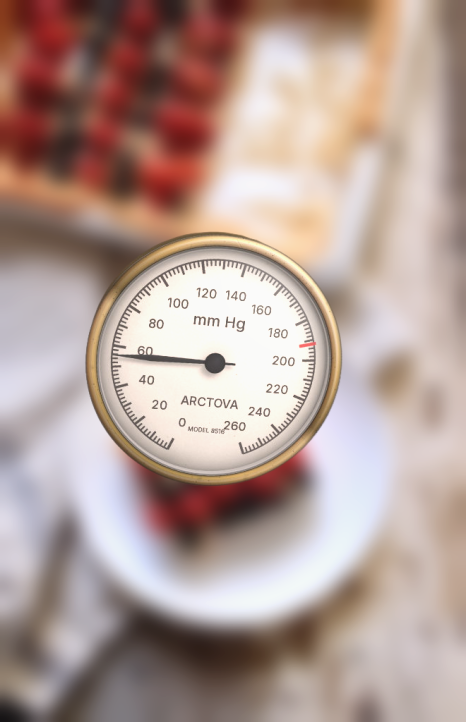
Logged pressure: 56 mmHg
